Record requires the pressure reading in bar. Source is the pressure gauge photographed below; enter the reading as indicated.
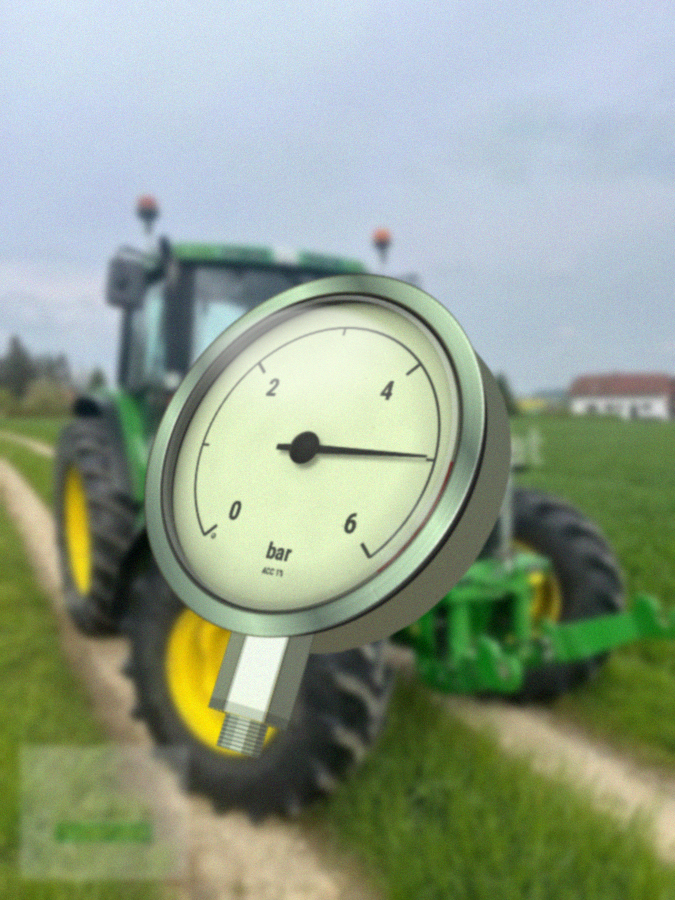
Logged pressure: 5 bar
